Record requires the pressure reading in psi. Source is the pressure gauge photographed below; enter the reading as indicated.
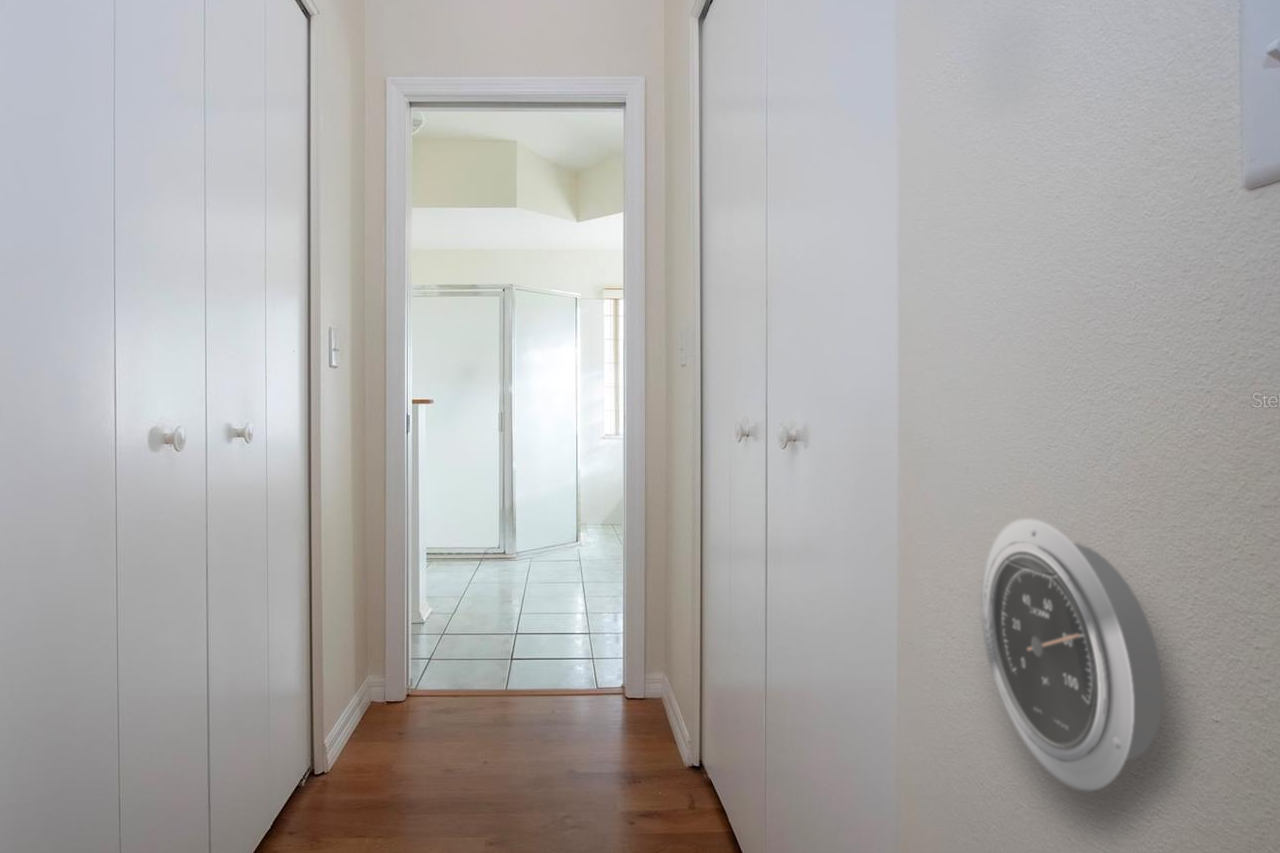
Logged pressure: 80 psi
